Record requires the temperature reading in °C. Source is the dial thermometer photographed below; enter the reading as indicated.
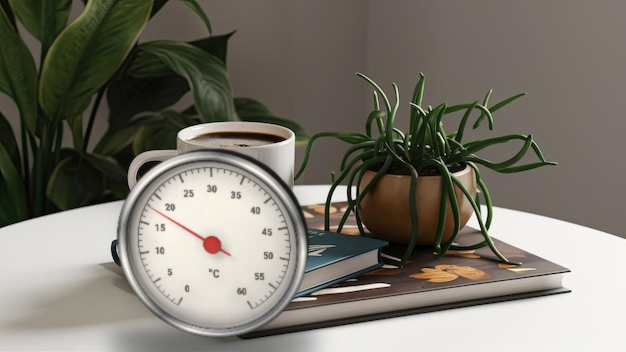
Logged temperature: 18 °C
